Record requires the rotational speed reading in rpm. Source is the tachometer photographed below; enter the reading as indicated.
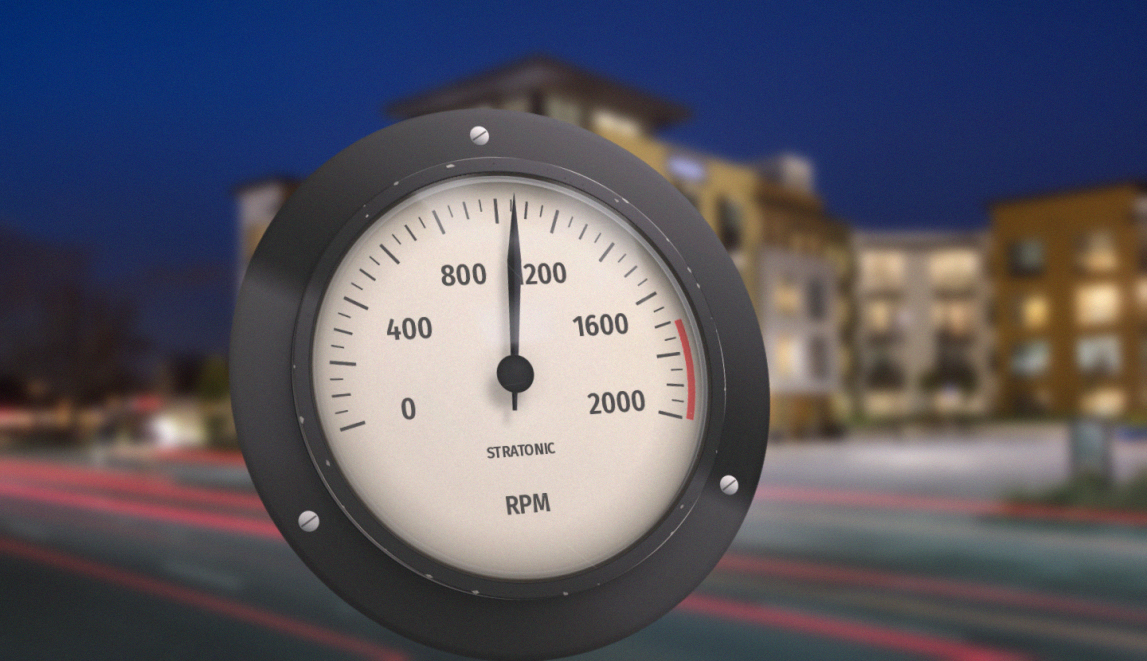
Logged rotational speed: 1050 rpm
